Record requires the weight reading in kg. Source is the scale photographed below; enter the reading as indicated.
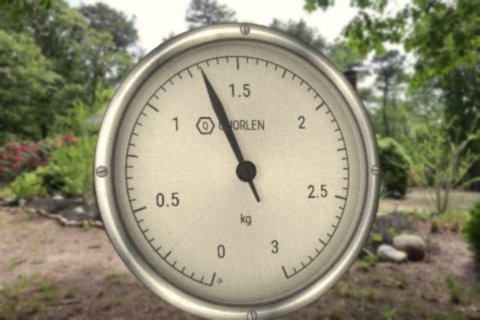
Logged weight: 1.3 kg
